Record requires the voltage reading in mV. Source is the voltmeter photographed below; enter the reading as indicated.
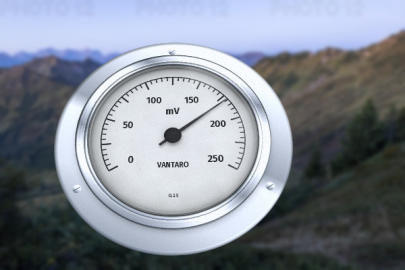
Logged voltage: 180 mV
